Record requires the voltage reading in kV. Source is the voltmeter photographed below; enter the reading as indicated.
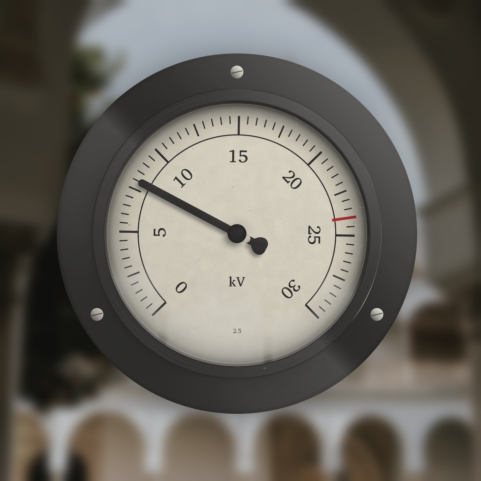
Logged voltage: 8 kV
